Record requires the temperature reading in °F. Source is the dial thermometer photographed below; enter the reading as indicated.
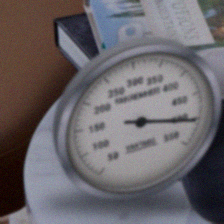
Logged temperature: 500 °F
